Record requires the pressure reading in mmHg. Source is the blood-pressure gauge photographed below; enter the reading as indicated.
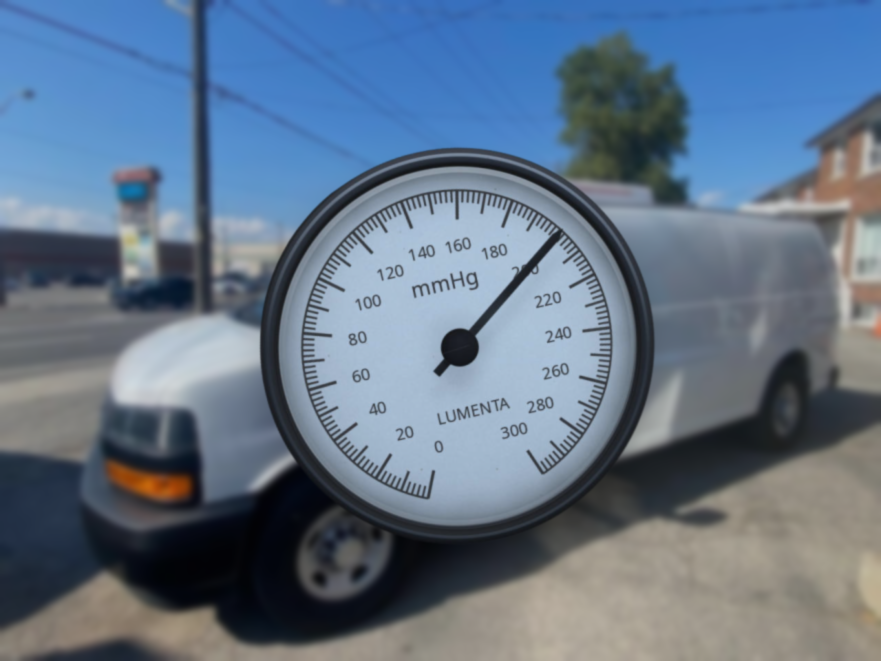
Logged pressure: 200 mmHg
